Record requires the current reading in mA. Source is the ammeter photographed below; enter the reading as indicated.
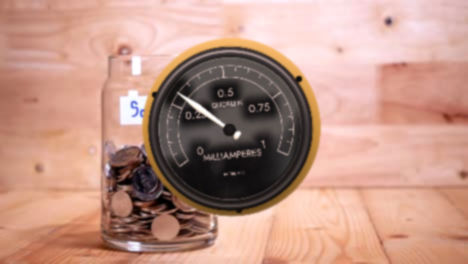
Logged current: 0.3 mA
